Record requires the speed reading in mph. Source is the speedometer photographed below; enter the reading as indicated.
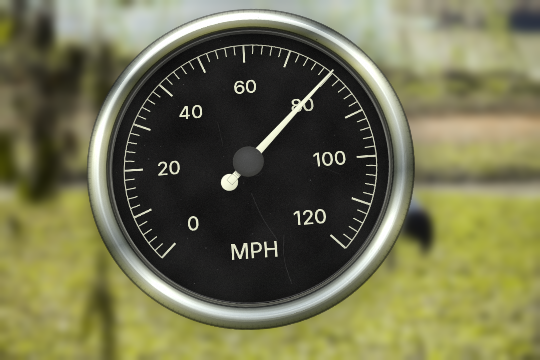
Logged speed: 80 mph
